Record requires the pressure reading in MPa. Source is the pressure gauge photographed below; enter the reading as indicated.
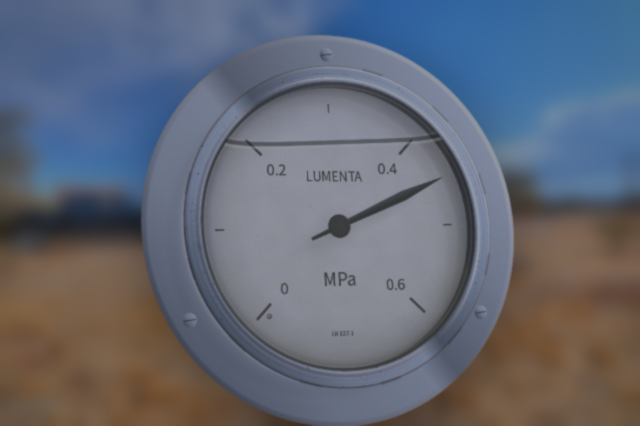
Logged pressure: 0.45 MPa
